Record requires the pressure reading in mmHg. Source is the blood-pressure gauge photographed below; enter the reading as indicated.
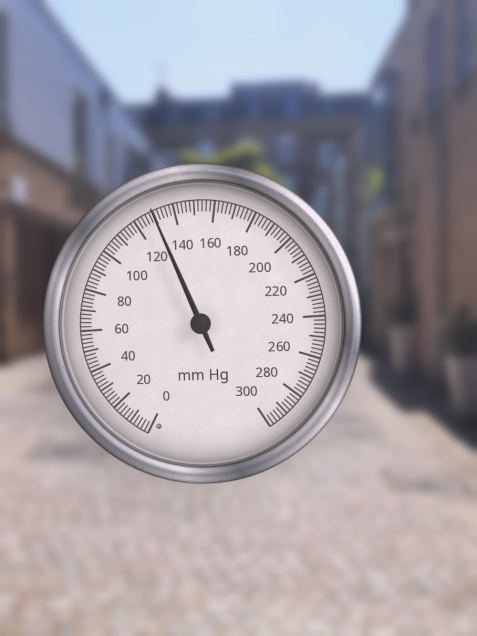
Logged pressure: 130 mmHg
